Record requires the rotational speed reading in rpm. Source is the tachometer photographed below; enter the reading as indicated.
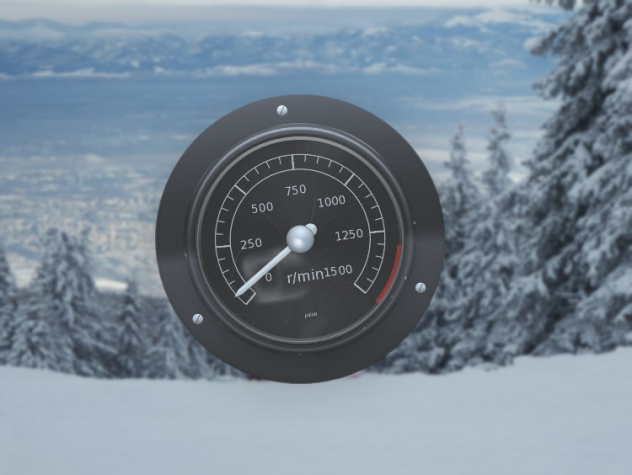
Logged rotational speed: 50 rpm
